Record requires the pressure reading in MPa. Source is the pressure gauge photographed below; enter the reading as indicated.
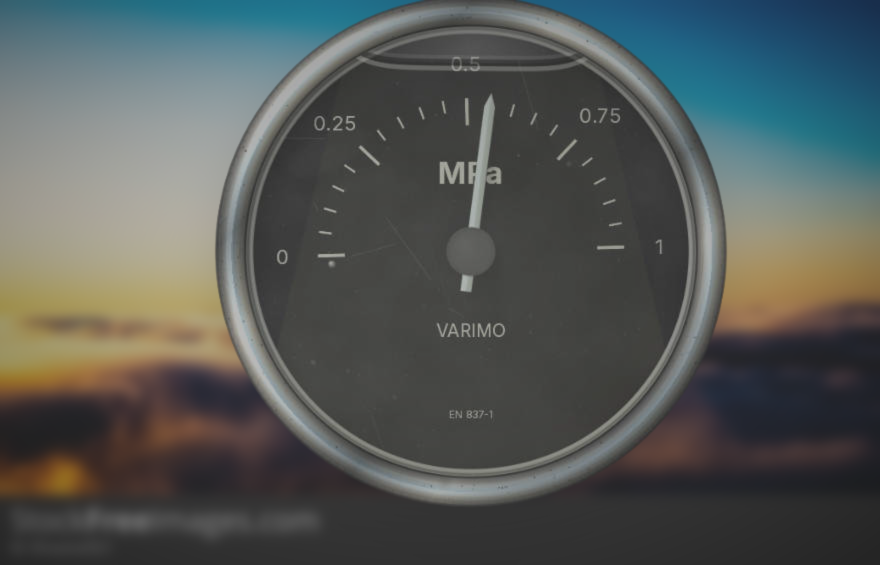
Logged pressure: 0.55 MPa
